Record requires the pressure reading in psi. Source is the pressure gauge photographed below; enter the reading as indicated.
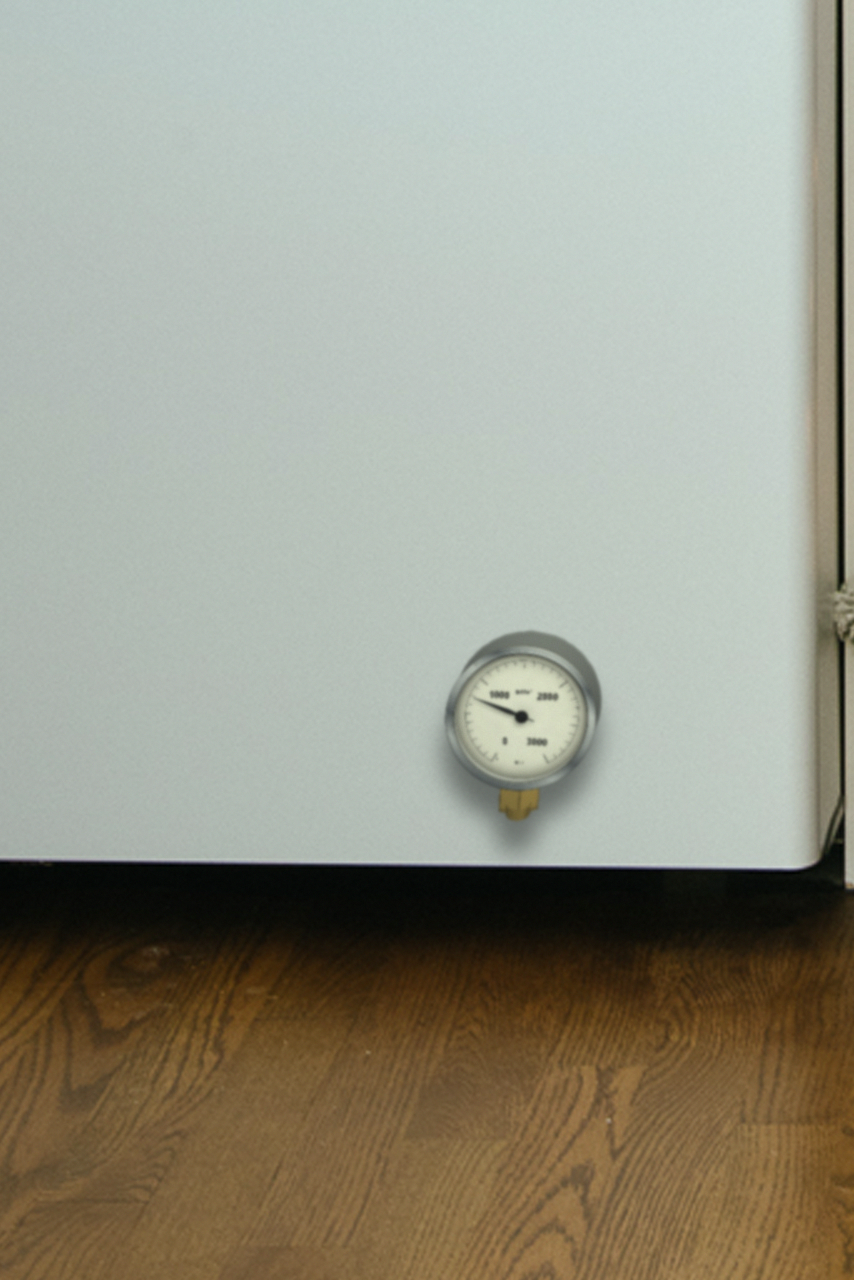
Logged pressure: 800 psi
